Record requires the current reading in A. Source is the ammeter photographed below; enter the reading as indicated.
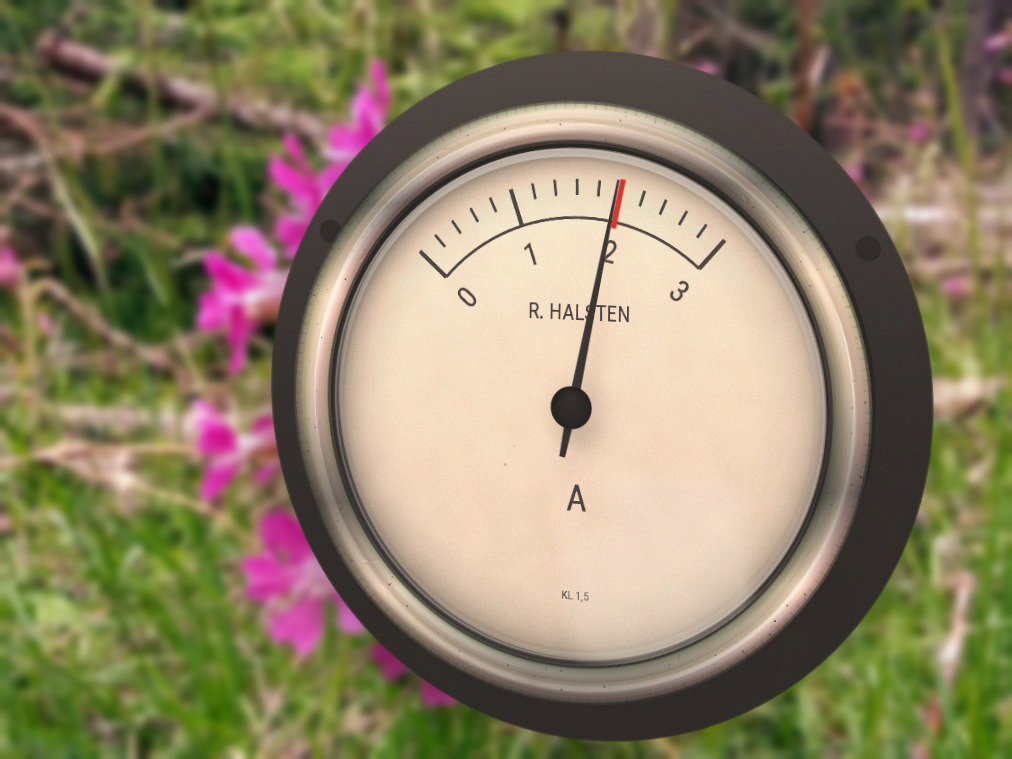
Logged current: 2 A
